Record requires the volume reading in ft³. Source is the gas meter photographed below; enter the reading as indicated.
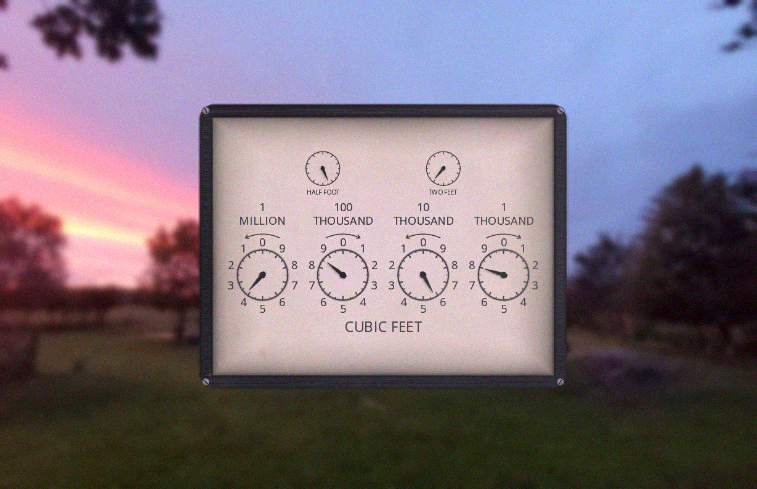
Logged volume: 385800 ft³
